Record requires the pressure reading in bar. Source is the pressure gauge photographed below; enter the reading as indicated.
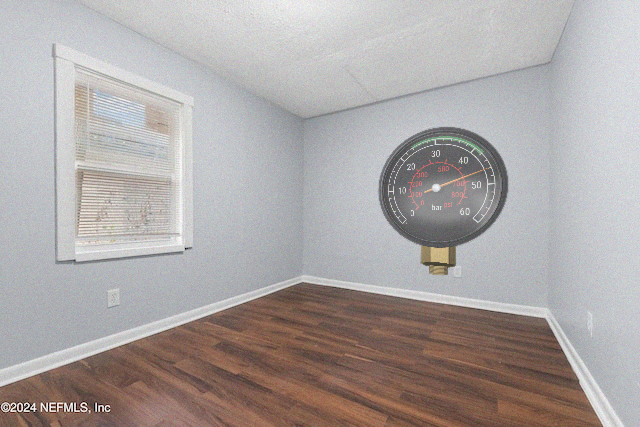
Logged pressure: 46 bar
